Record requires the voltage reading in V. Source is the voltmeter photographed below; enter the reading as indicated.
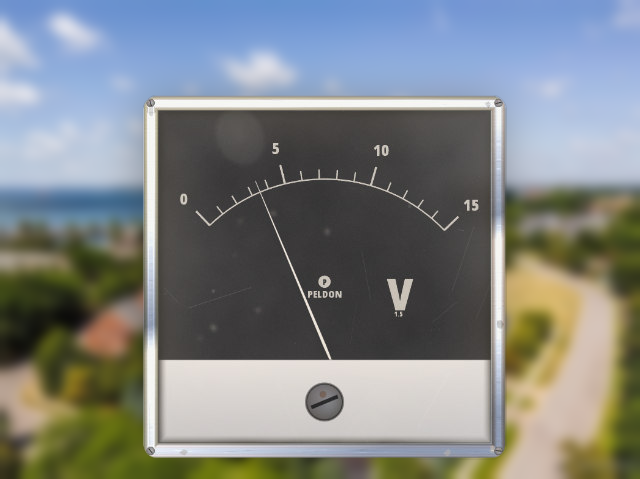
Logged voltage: 3.5 V
